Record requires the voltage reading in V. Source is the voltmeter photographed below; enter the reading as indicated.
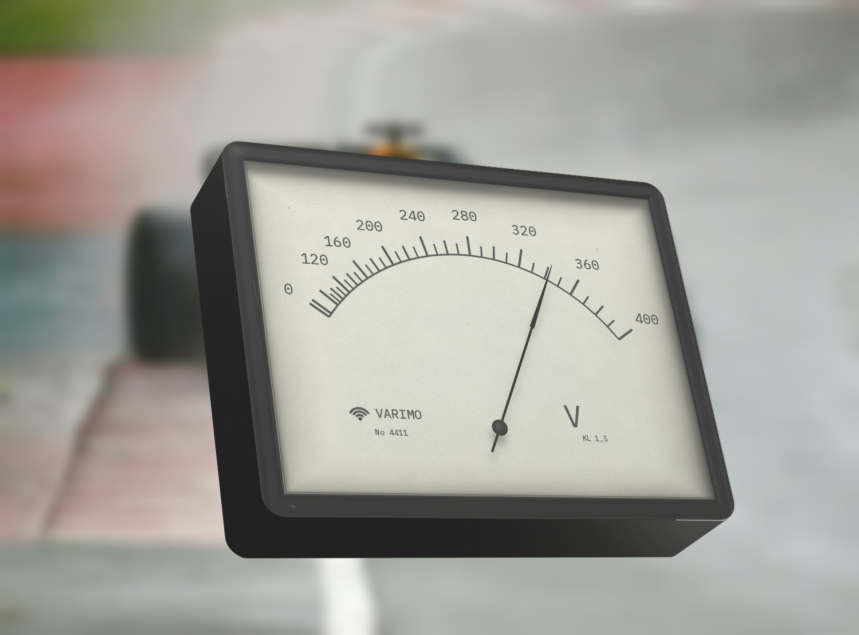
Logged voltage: 340 V
